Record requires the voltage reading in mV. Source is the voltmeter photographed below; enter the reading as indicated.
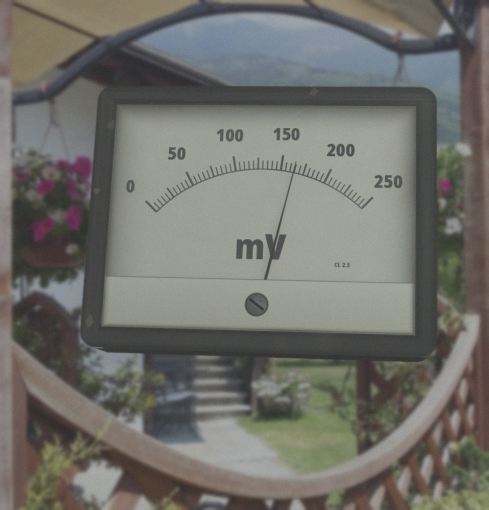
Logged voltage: 165 mV
